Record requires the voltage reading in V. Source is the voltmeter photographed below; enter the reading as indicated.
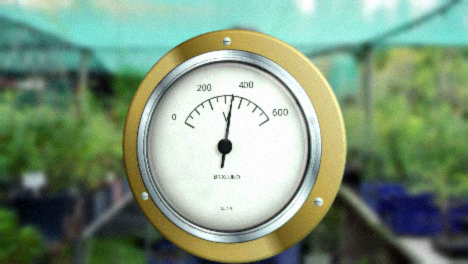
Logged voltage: 350 V
